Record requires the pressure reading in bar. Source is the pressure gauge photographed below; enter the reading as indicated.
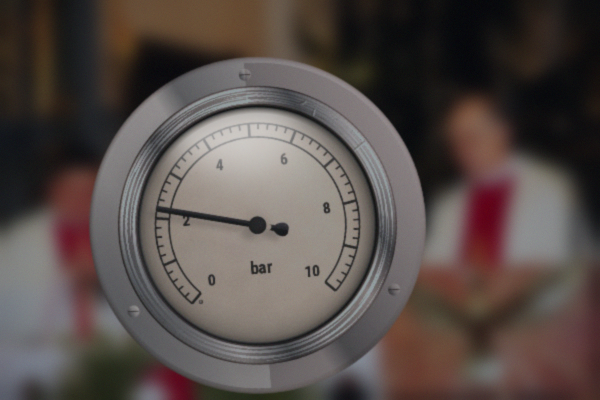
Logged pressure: 2.2 bar
